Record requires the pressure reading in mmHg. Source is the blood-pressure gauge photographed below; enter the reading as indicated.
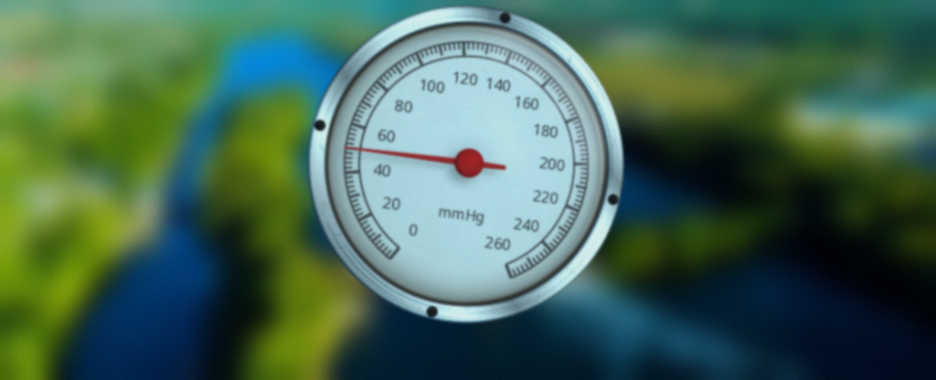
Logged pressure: 50 mmHg
